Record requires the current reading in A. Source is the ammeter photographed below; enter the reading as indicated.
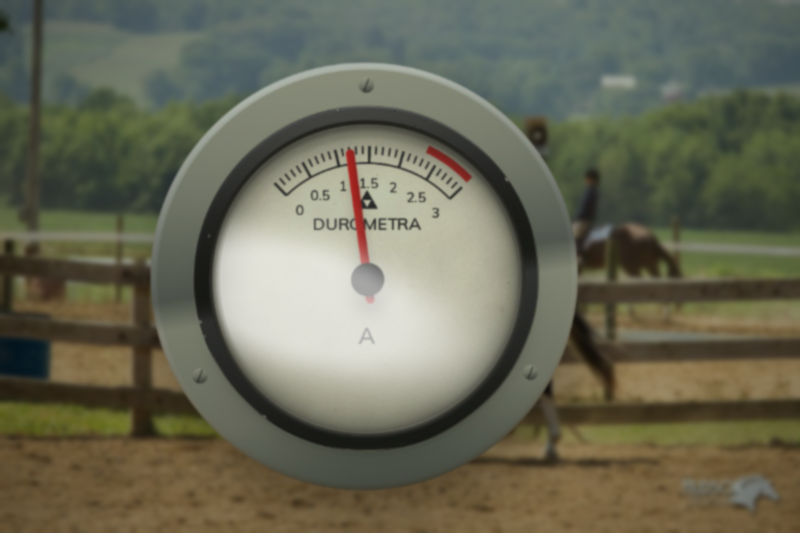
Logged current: 1.2 A
